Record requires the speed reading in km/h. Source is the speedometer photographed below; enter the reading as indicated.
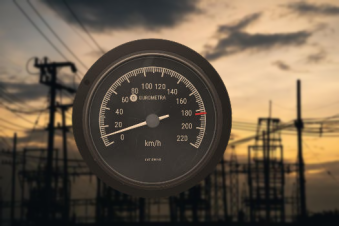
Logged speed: 10 km/h
